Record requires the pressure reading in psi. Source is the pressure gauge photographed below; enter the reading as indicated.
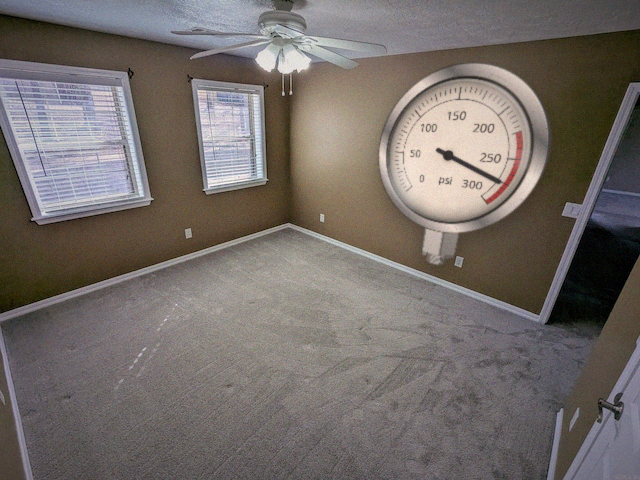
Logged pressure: 275 psi
